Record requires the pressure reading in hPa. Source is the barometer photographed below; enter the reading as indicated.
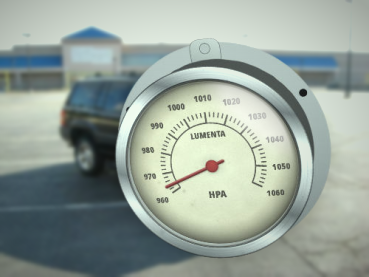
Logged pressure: 964 hPa
